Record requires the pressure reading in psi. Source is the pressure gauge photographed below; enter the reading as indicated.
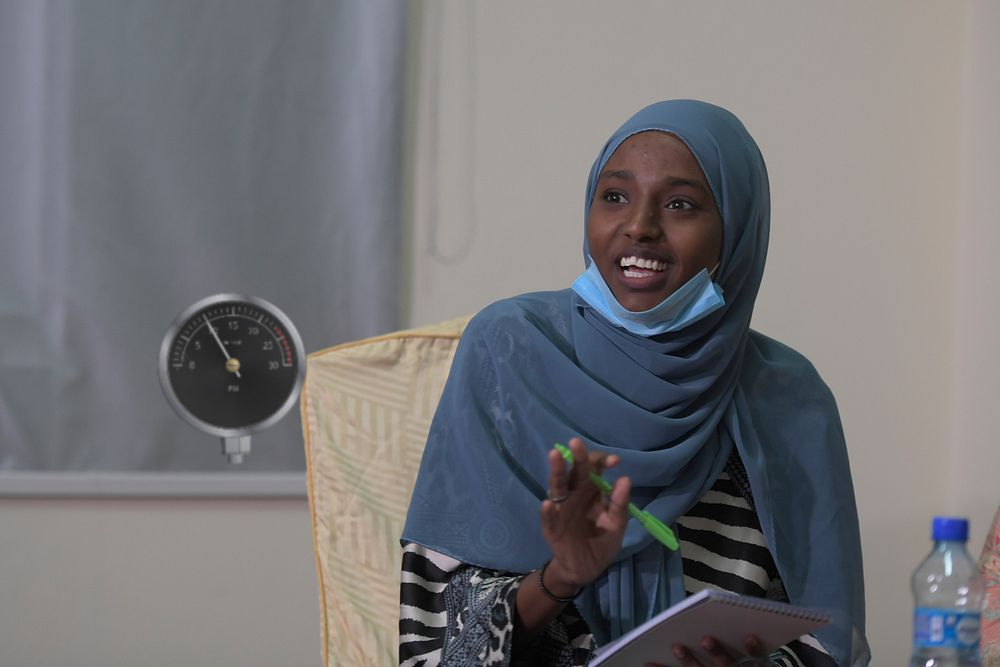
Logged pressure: 10 psi
